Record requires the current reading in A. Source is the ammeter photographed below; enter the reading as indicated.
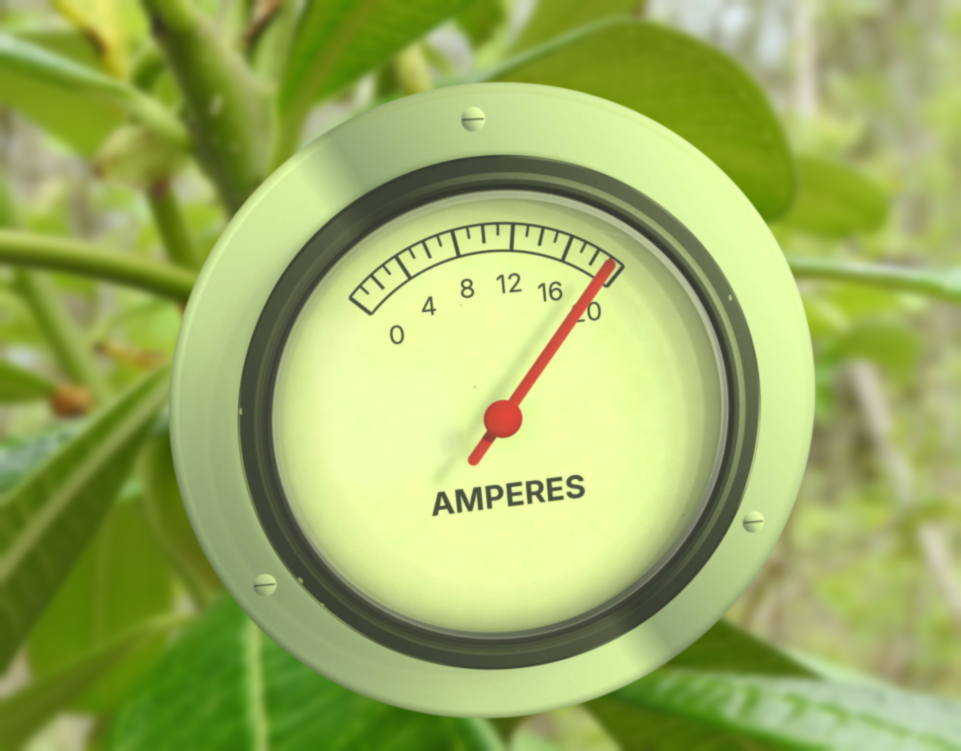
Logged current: 19 A
